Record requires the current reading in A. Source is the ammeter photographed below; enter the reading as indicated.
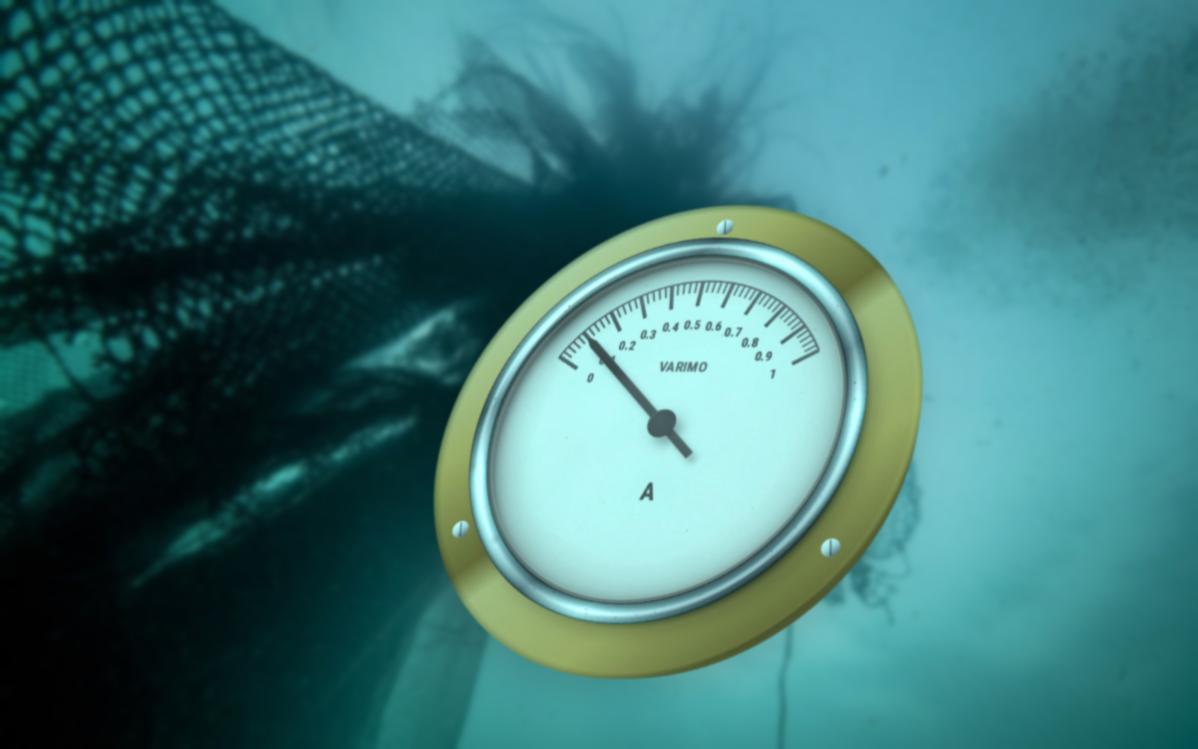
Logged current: 0.1 A
